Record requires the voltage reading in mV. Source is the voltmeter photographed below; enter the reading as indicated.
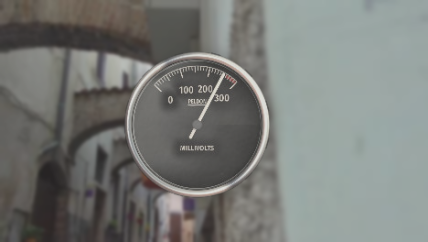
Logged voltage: 250 mV
